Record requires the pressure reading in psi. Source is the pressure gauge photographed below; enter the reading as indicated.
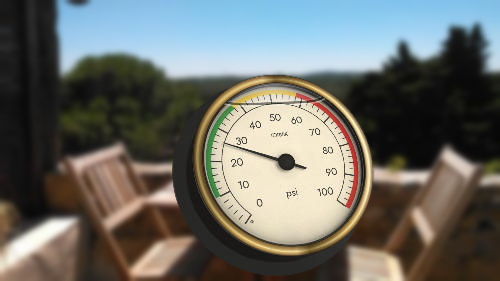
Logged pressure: 26 psi
